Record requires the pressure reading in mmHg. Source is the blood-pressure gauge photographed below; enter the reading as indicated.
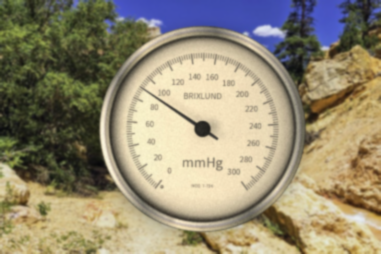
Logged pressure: 90 mmHg
